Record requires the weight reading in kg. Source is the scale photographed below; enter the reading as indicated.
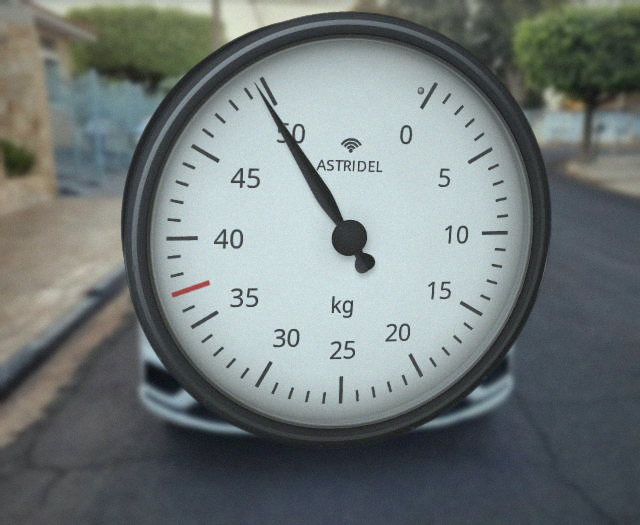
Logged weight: 49.5 kg
